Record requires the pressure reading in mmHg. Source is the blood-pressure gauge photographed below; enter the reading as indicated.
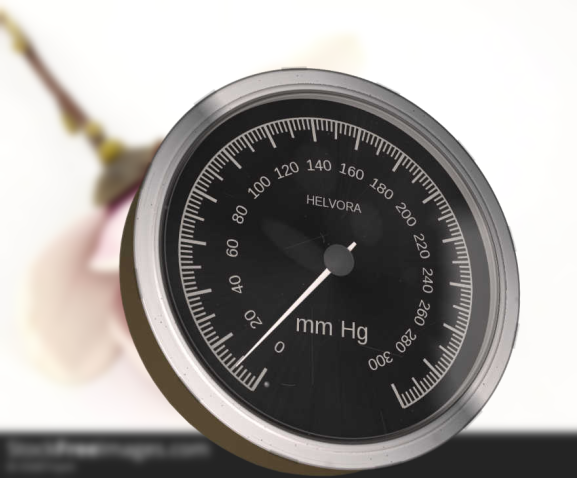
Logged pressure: 10 mmHg
